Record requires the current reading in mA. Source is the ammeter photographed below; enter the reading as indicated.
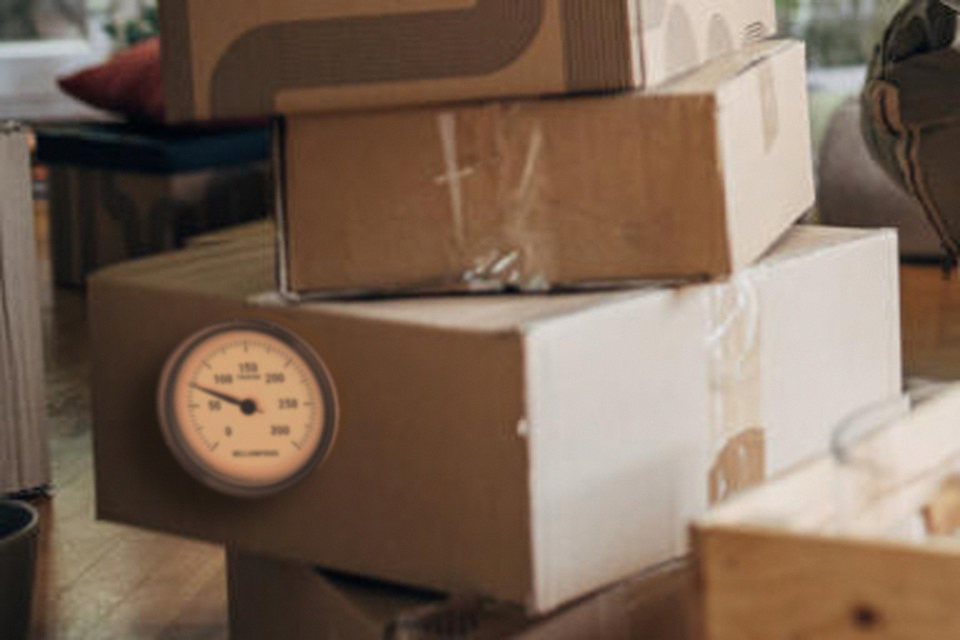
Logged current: 75 mA
